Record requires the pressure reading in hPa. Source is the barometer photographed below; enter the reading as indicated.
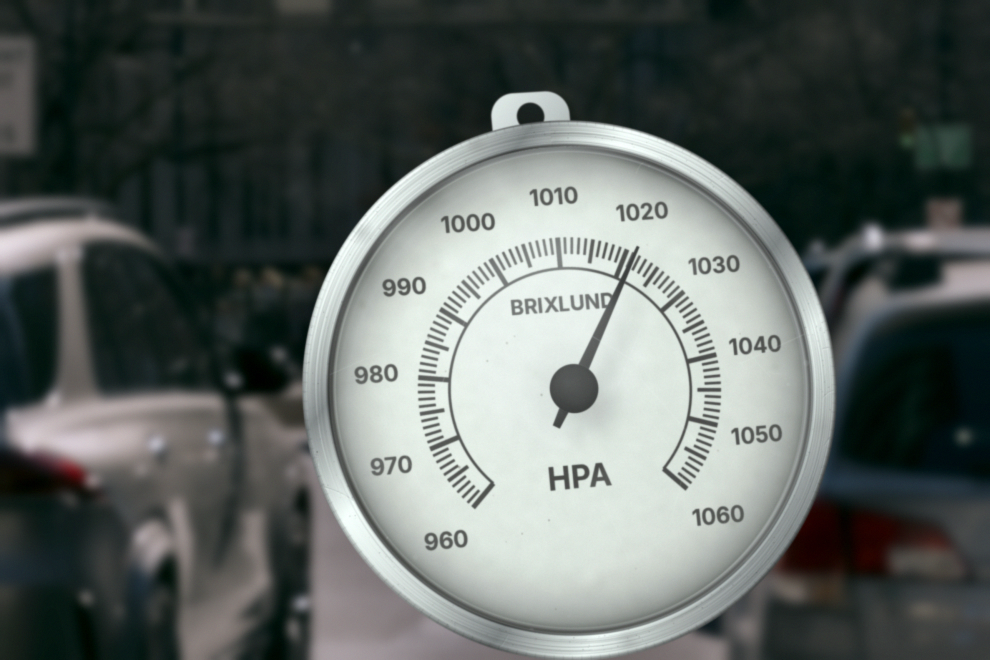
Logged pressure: 1021 hPa
